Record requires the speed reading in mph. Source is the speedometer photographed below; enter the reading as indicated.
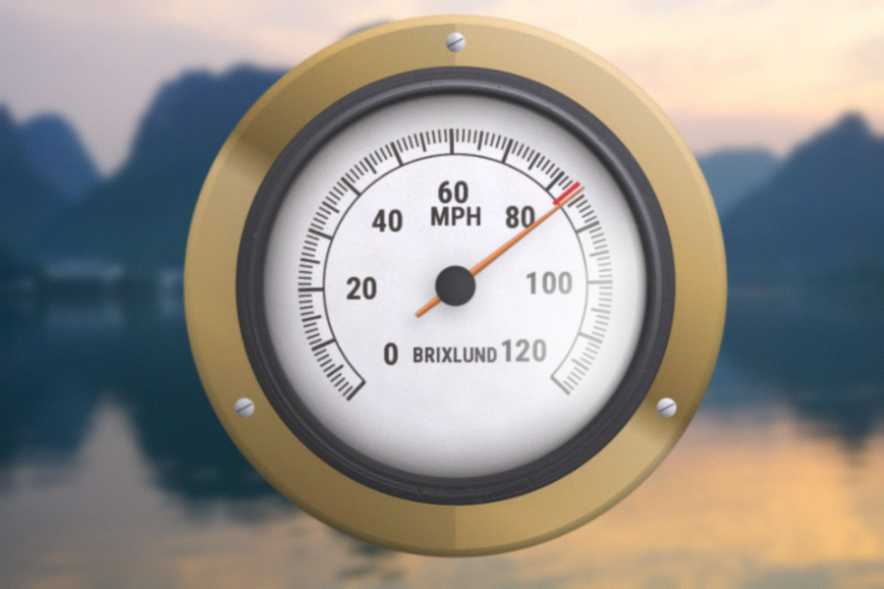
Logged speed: 84 mph
